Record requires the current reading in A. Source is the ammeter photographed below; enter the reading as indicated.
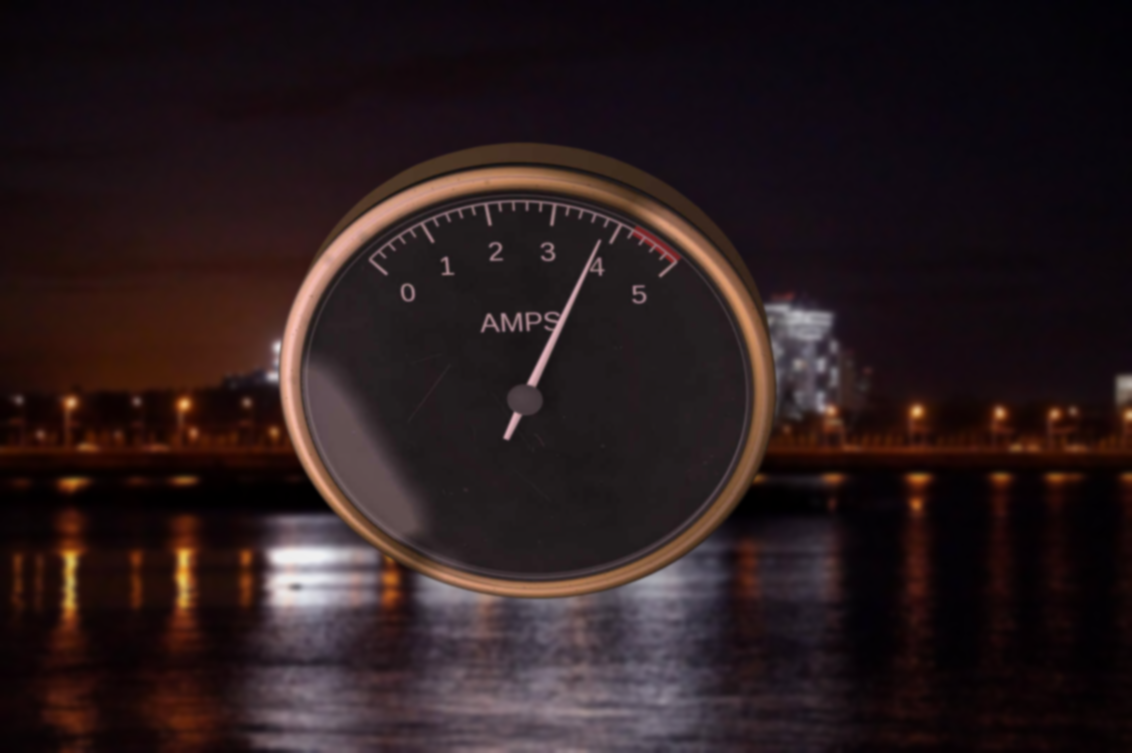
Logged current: 3.8 A
